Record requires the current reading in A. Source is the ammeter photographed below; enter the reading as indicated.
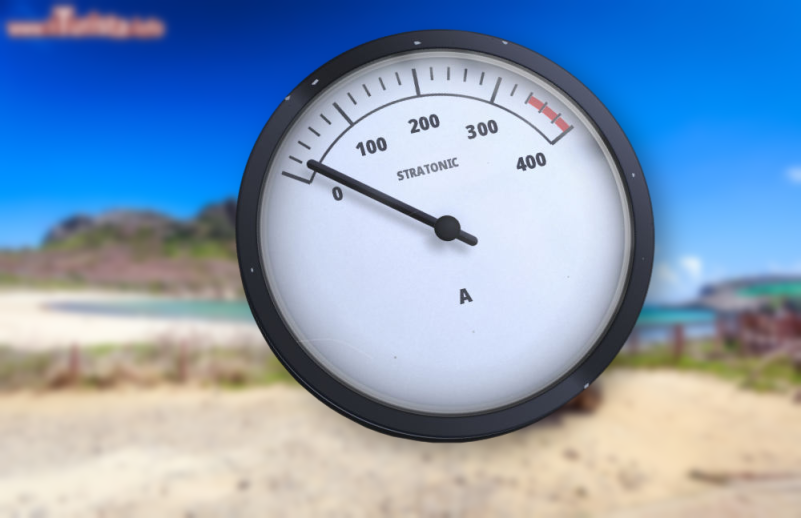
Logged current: 20 A
